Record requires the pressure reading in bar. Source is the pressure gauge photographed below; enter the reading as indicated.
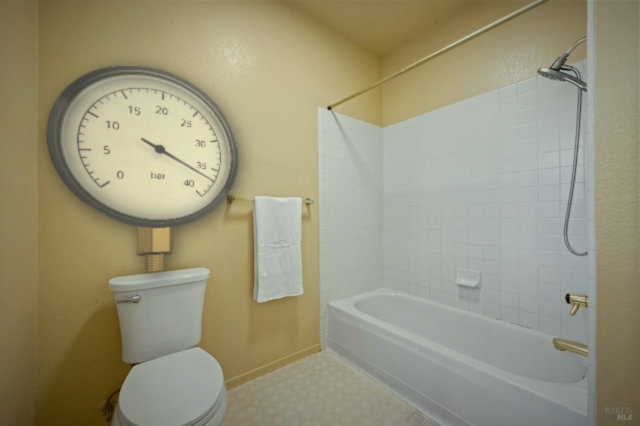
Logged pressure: 37 bar
